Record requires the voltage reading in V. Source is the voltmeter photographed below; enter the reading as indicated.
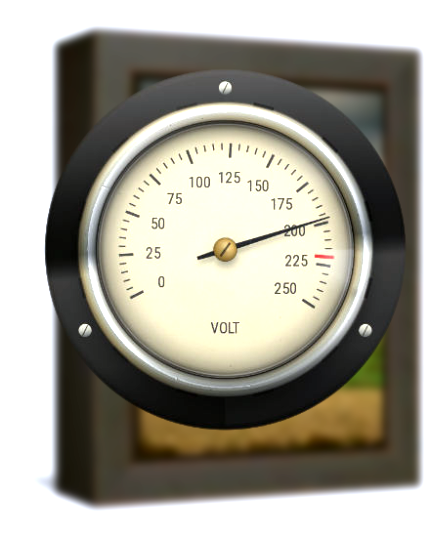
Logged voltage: 197.5 V
